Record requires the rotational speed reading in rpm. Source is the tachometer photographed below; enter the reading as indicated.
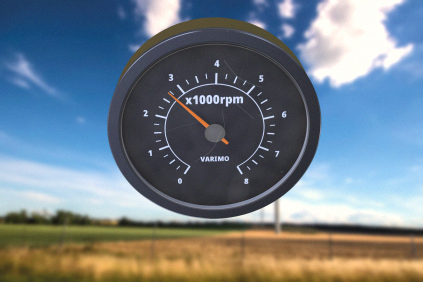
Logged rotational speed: 2750 rpm
